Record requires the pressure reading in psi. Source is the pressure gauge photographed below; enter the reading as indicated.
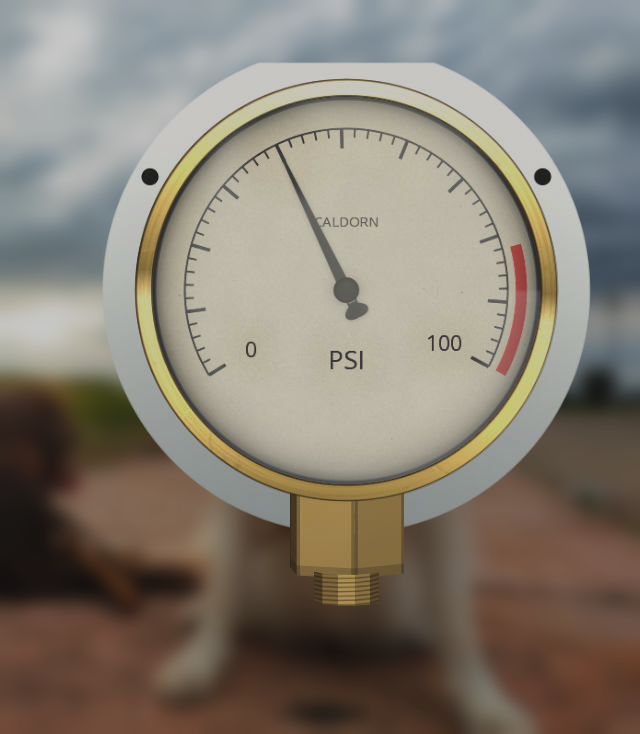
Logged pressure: 40 psi
